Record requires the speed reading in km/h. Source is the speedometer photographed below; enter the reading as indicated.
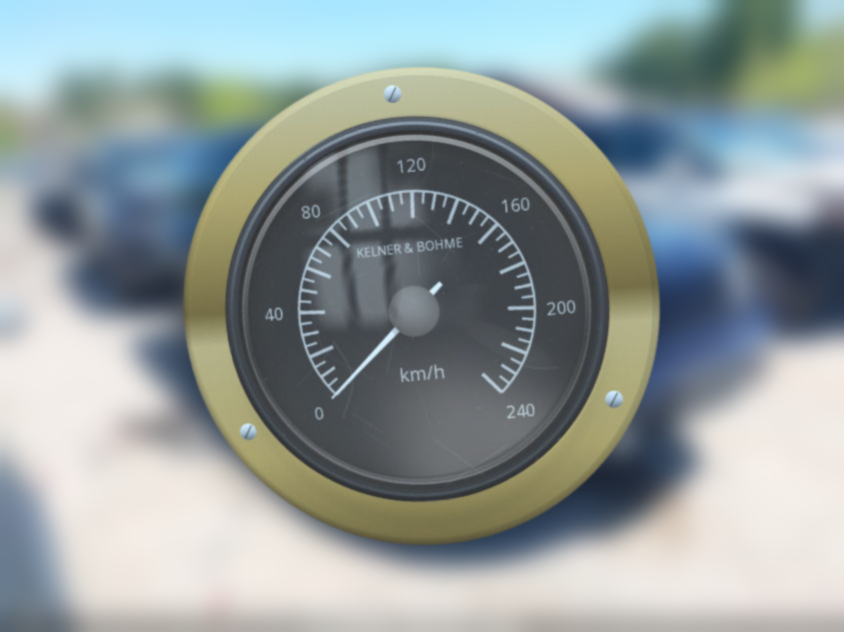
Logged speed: 0 km/h
